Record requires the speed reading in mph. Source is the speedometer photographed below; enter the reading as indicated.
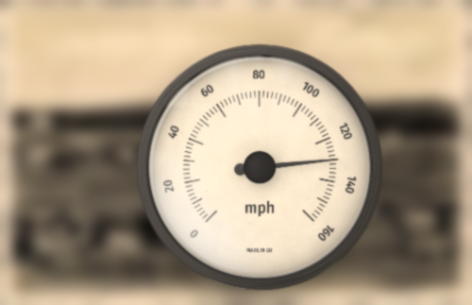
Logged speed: 130 mph
